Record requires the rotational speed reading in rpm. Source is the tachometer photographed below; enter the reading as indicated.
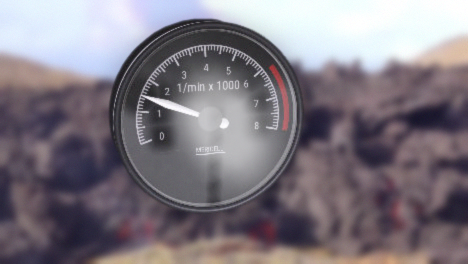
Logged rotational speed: 1500 rpm
